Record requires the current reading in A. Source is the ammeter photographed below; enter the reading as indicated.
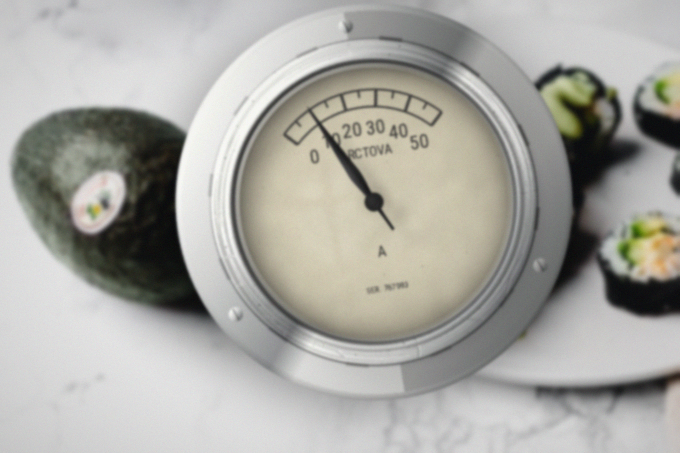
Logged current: 10 A
